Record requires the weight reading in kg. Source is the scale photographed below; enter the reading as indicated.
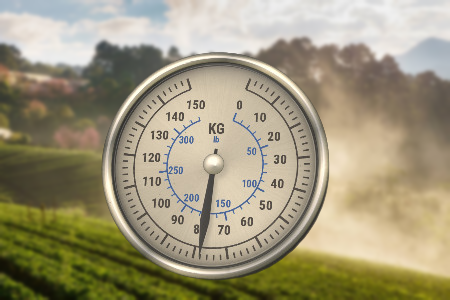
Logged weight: 78 kg
